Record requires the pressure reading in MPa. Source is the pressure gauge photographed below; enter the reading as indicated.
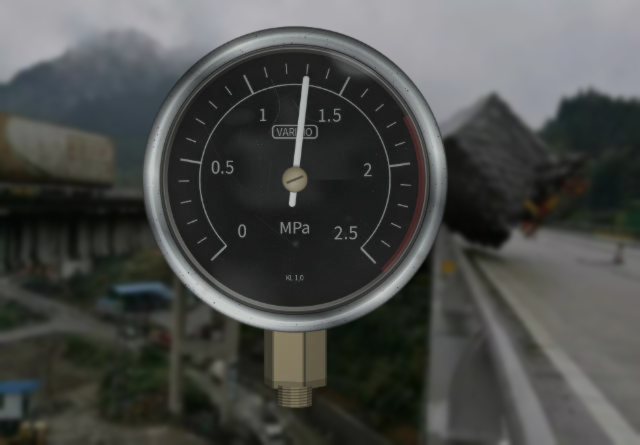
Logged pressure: 1.3 MPa
